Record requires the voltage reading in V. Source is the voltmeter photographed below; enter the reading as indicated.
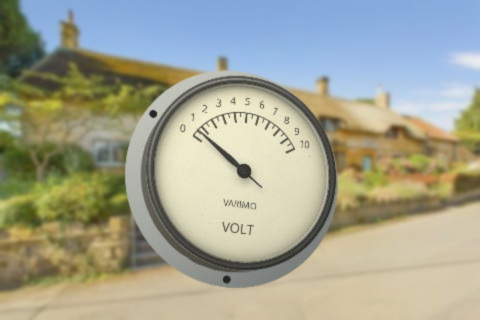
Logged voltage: 0.5 V
